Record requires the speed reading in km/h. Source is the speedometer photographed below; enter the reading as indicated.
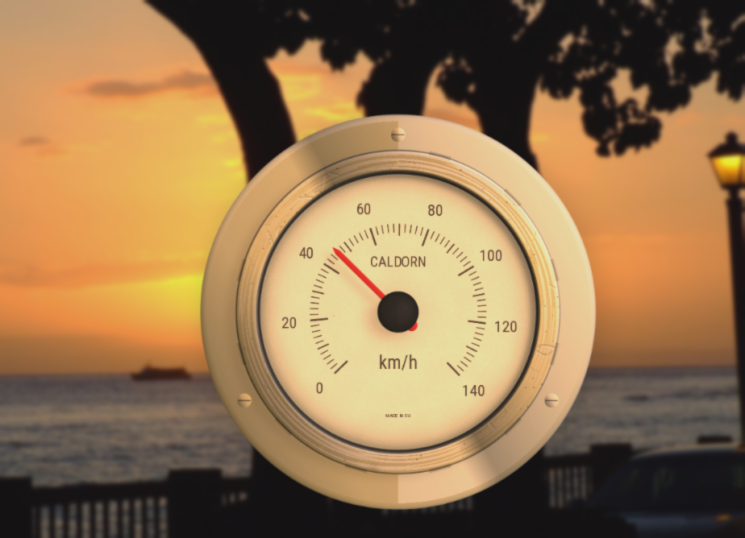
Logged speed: 46 km/h
